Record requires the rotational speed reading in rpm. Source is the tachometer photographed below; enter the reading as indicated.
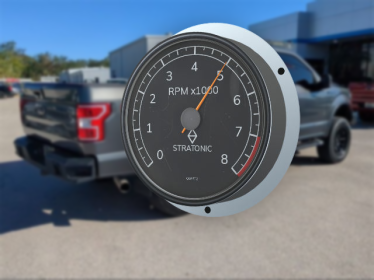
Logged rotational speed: 5000 rpm
